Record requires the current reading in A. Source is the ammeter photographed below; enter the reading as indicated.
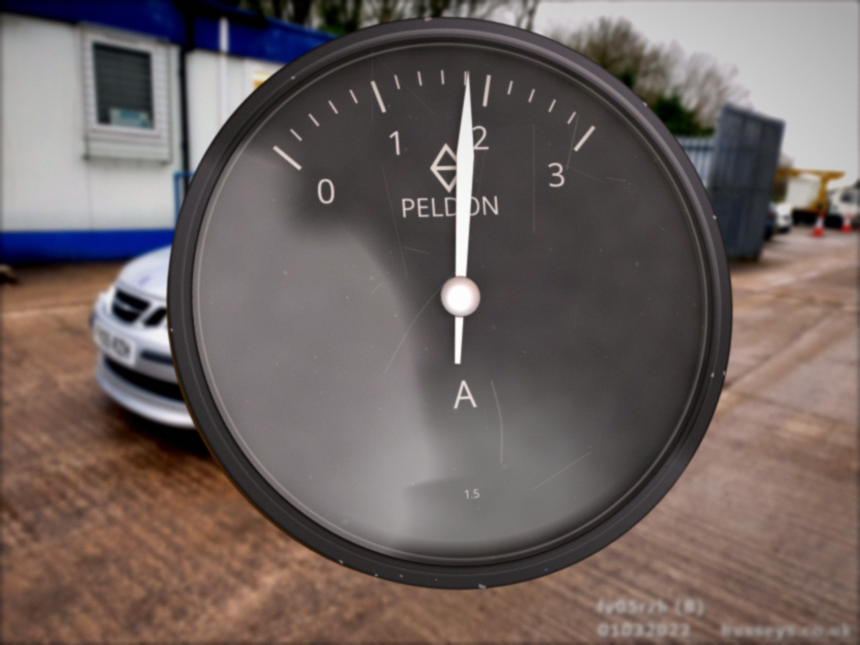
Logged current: 1.8 A
